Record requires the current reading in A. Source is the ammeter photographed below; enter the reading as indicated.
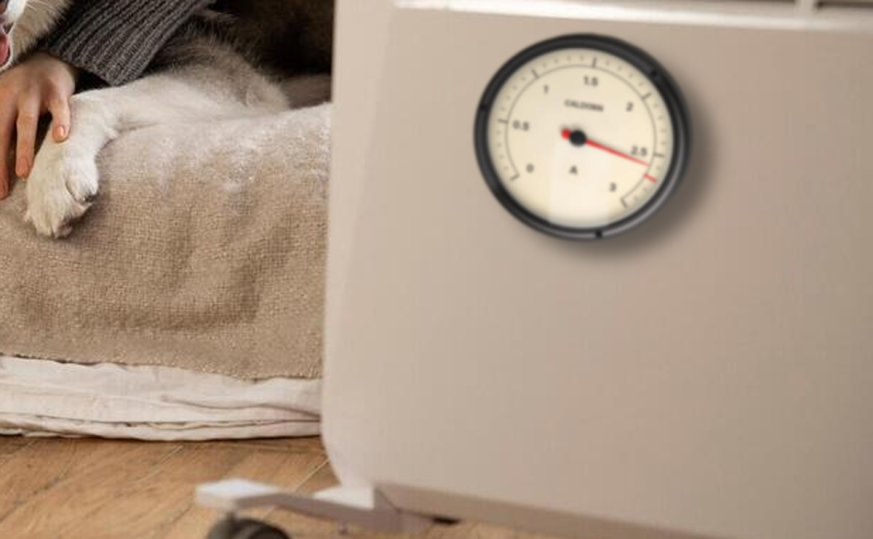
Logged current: 2.6 A
